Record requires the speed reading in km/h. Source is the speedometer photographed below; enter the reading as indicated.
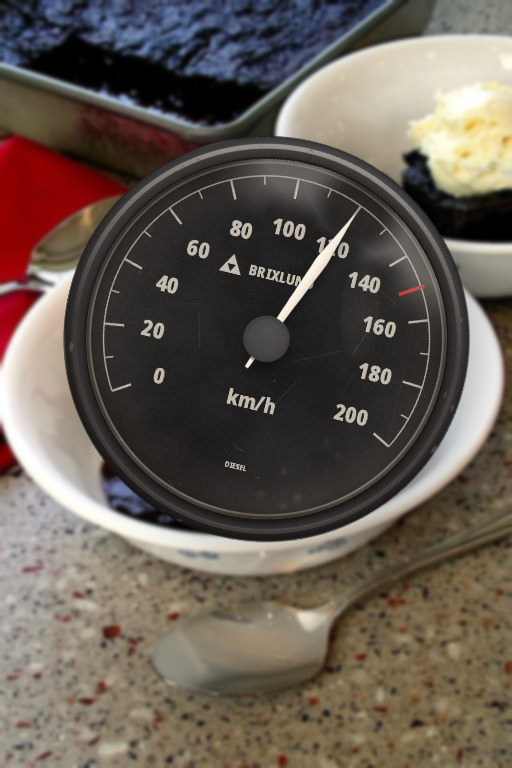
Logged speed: 120 km/h
